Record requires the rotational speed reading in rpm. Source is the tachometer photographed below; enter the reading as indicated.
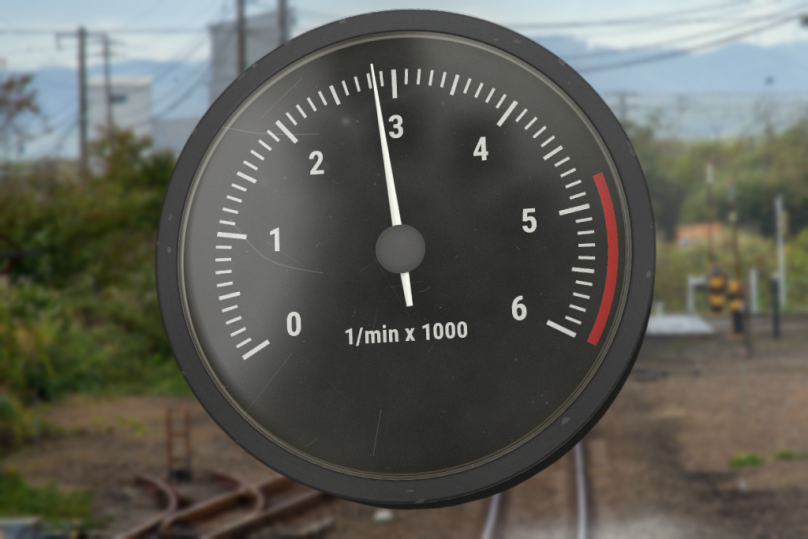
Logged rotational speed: 2850 rpm
